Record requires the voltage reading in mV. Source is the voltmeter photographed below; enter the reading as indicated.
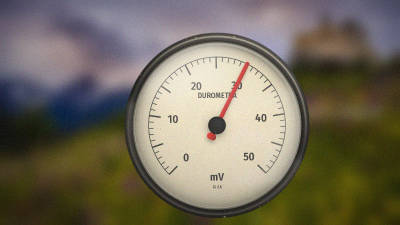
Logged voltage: 30 mV
